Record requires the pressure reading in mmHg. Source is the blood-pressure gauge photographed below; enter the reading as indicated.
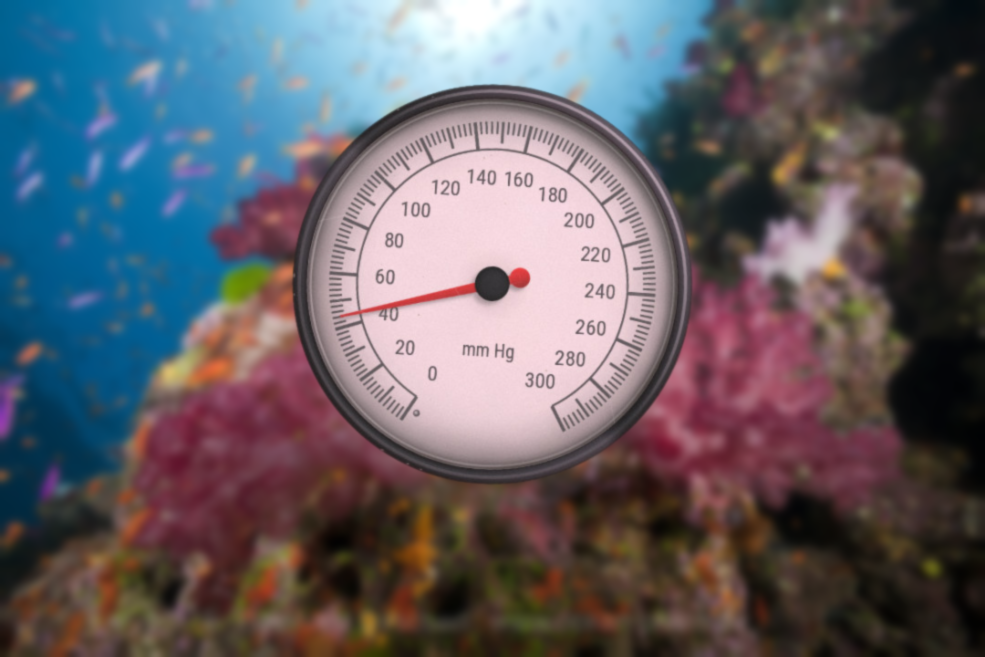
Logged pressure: 44 mmHg
